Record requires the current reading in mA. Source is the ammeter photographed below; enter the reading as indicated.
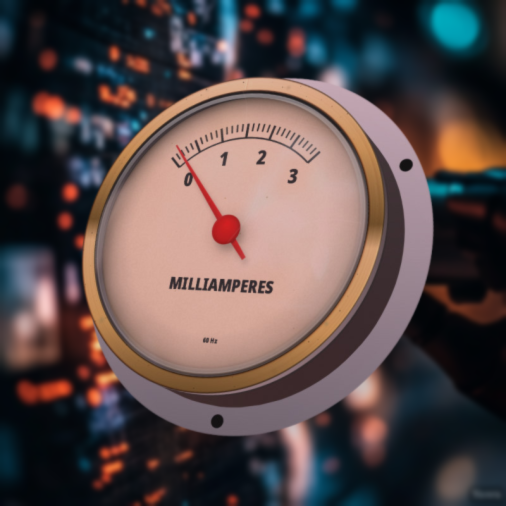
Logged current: 0.2 mA
